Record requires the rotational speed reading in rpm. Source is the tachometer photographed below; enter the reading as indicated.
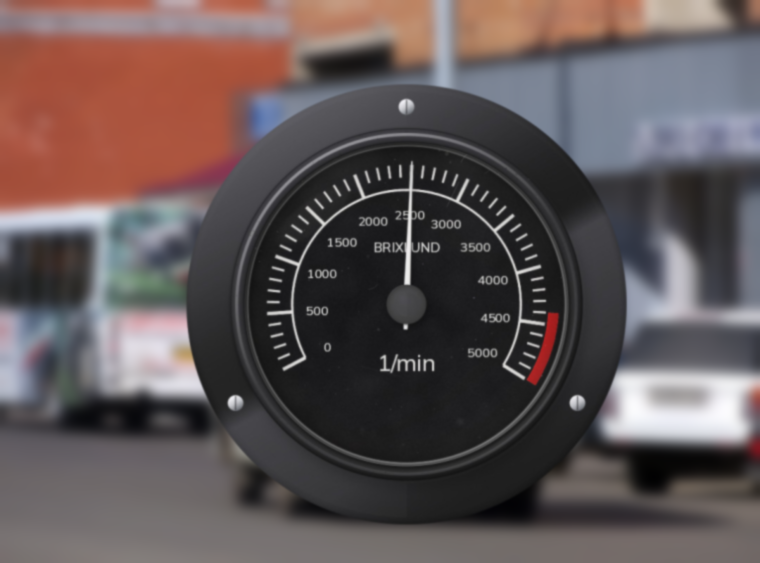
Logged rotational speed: 2500 rpm
